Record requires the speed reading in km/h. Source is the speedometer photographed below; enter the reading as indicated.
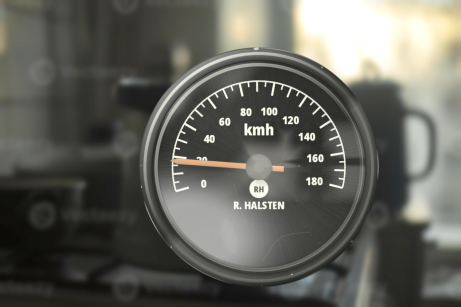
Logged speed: 17.5 km/h
